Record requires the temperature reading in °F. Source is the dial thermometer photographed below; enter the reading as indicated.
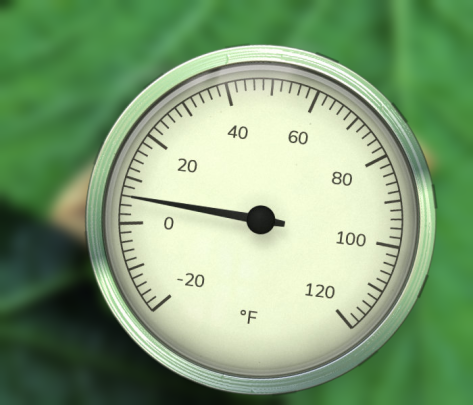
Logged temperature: 6 °F
